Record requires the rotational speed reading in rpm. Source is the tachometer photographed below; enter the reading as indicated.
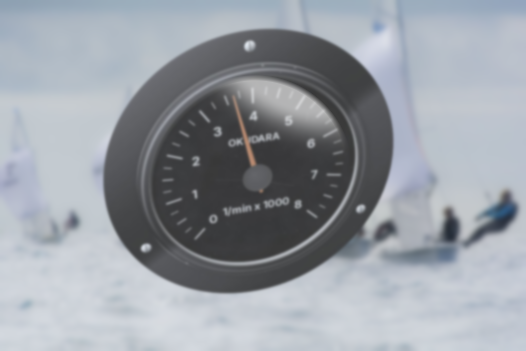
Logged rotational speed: 3625 rpm
